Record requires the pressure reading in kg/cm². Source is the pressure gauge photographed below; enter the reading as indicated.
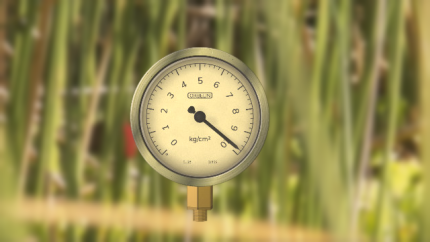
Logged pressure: 9.8 kg/cm²
